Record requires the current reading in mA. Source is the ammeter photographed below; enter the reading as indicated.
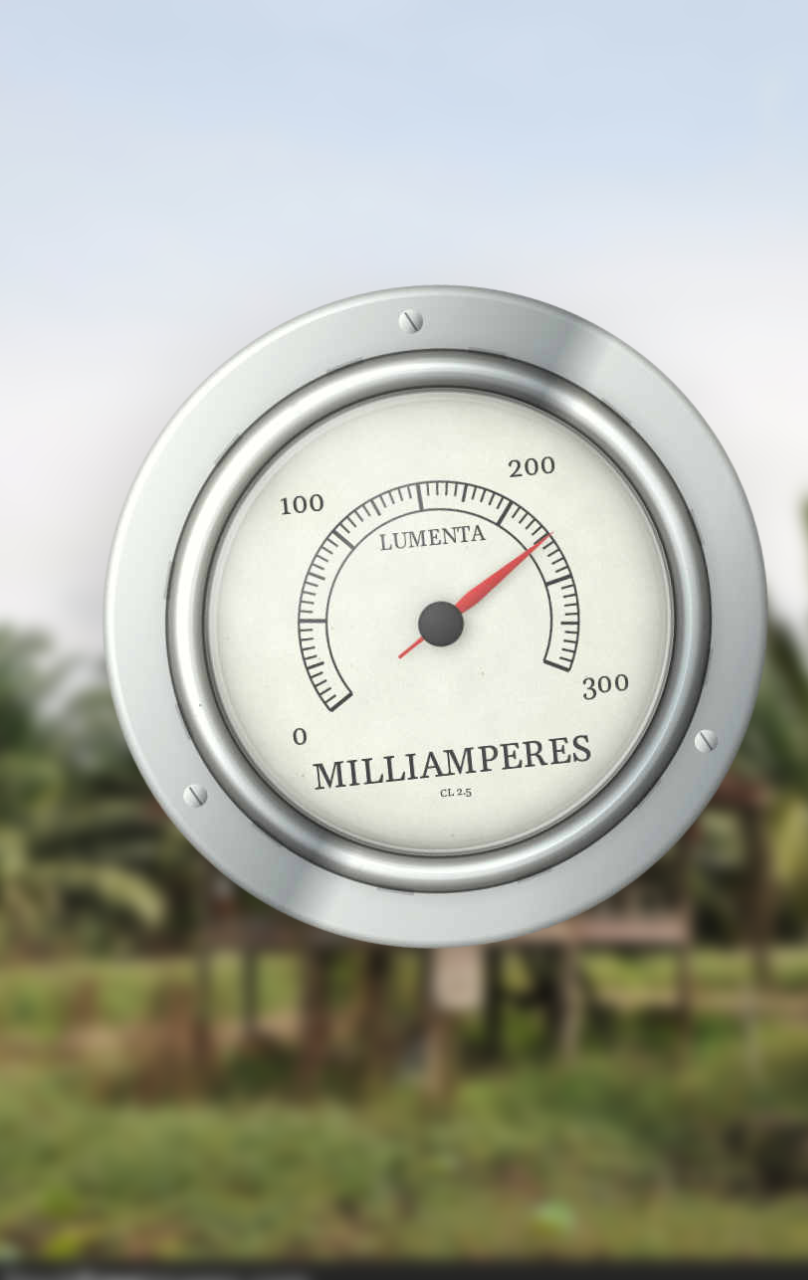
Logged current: 225 mA
